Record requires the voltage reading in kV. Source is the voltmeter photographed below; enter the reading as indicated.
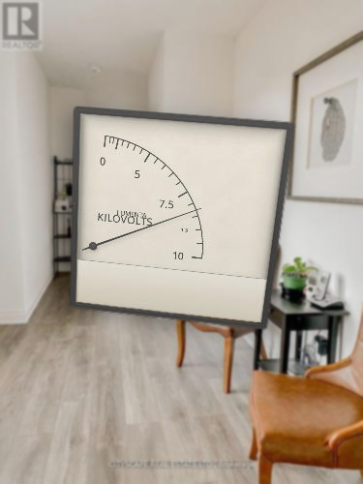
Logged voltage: 8.25 kV
